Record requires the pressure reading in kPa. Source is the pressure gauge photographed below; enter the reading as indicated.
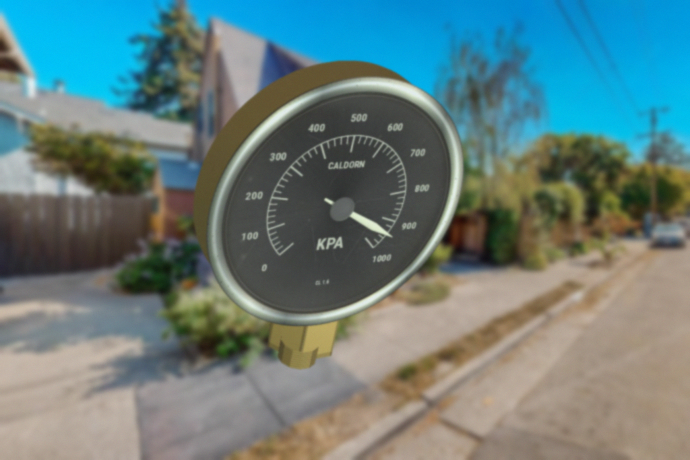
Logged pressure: 940 kPa
